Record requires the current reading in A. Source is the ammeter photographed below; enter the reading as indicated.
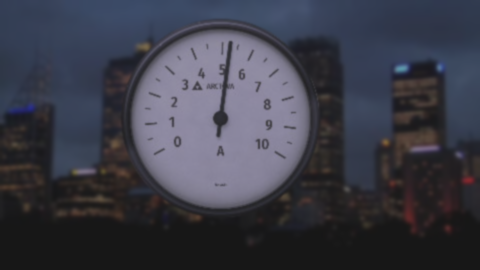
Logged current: 5.25 A
